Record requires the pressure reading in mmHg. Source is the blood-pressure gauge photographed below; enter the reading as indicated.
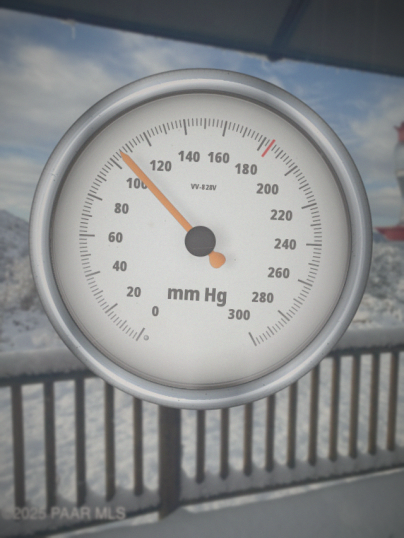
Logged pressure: 106 mmHg
